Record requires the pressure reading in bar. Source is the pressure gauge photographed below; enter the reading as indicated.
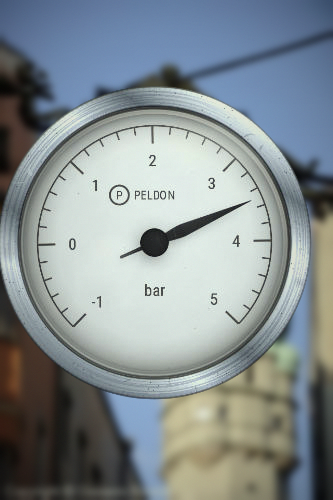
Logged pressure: 3.5 bar
